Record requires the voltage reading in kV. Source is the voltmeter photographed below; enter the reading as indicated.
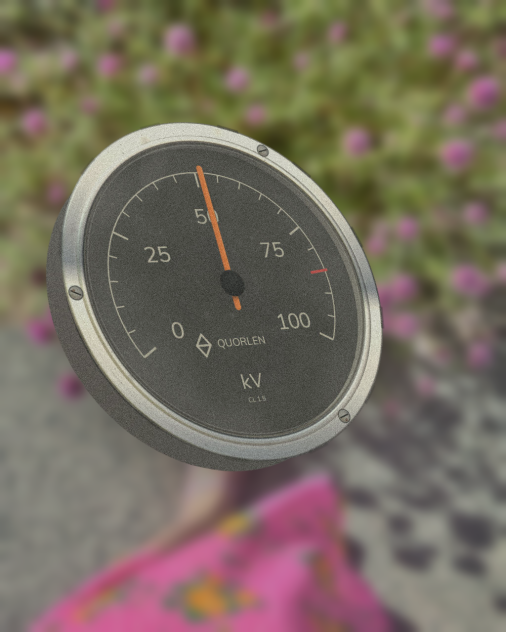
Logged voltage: 50 kV
